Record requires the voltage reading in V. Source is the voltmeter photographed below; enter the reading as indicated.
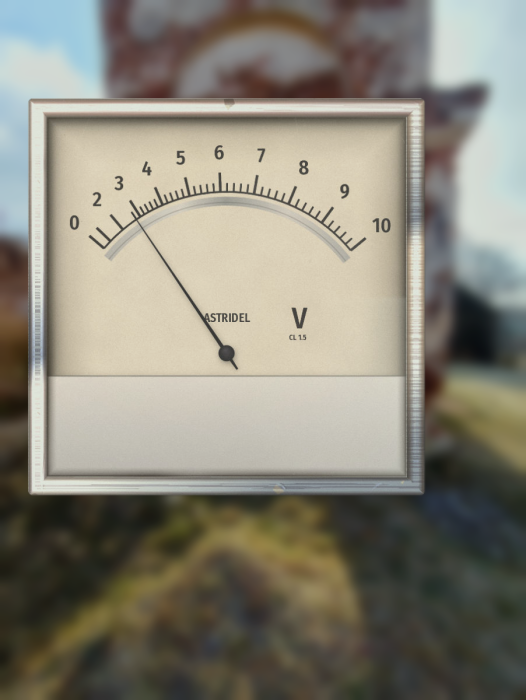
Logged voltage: 2.8 V
